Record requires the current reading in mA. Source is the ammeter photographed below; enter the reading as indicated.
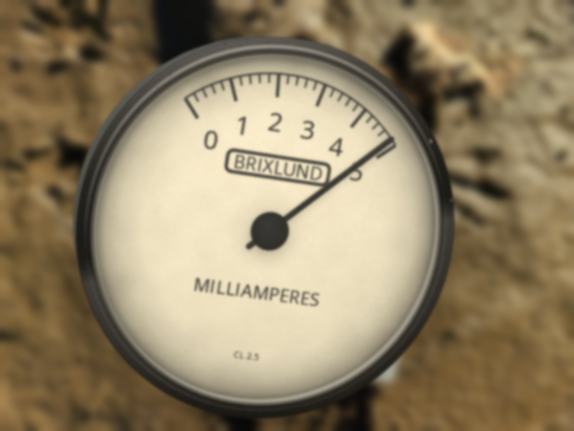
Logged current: 4.8 mA
